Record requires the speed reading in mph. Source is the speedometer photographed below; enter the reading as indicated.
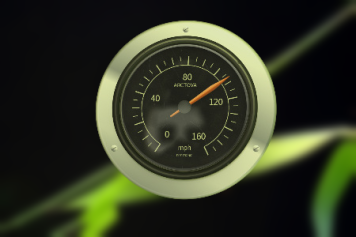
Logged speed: 107.5 mph
